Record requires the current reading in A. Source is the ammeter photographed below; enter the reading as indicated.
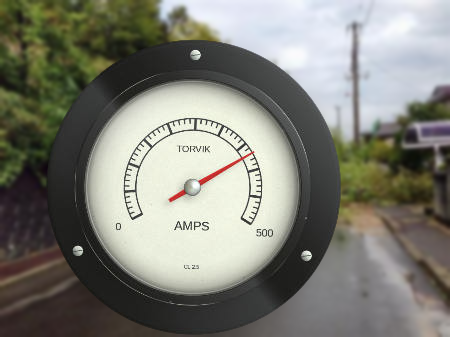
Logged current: 370 A
